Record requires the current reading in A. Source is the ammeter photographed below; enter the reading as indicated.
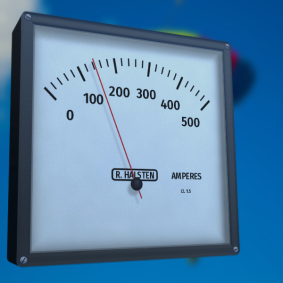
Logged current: 140 A
